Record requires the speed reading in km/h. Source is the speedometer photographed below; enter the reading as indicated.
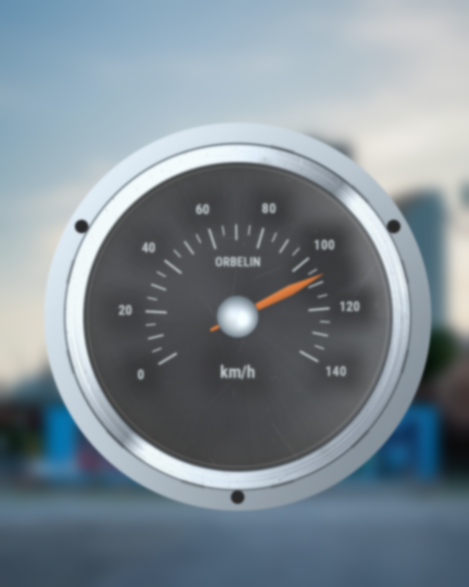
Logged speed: 107.5 km/h
